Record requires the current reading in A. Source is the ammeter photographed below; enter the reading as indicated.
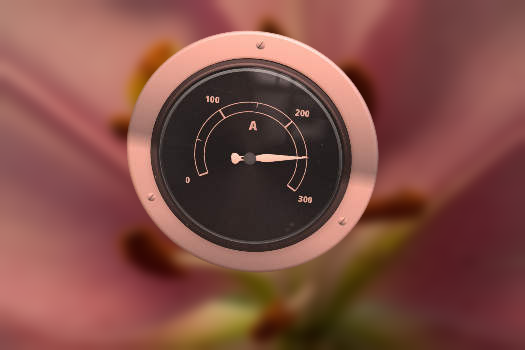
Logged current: 250 A
